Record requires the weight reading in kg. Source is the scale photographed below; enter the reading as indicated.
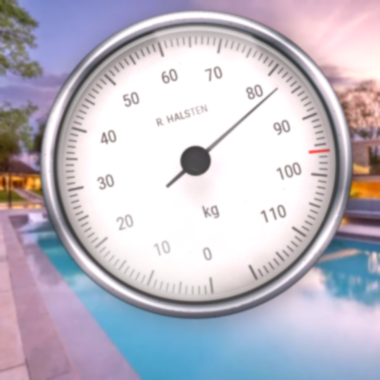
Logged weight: 83 kg
